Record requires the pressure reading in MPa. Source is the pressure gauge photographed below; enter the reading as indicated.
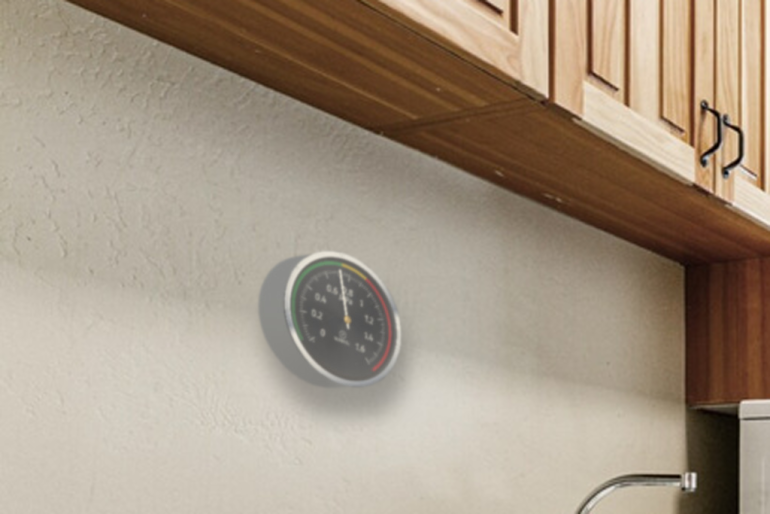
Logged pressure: 0.7 MPa
